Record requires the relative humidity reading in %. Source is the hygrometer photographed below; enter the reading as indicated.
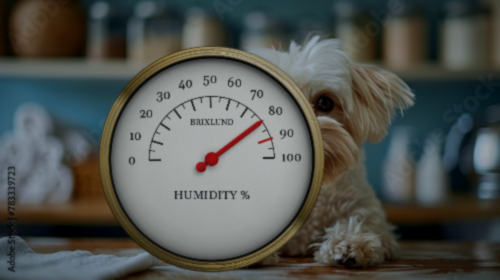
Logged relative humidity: 80 %
